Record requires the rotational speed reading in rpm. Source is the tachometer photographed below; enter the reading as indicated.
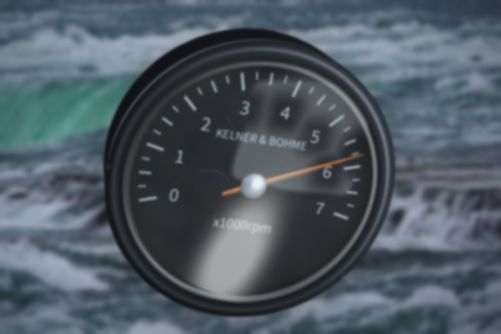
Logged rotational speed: 5750 rpm
